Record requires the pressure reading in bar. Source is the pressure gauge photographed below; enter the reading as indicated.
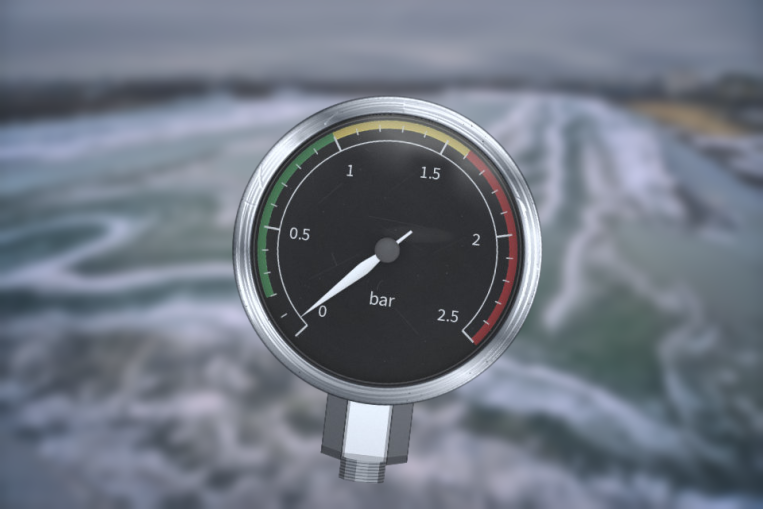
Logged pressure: 0.05 bar
